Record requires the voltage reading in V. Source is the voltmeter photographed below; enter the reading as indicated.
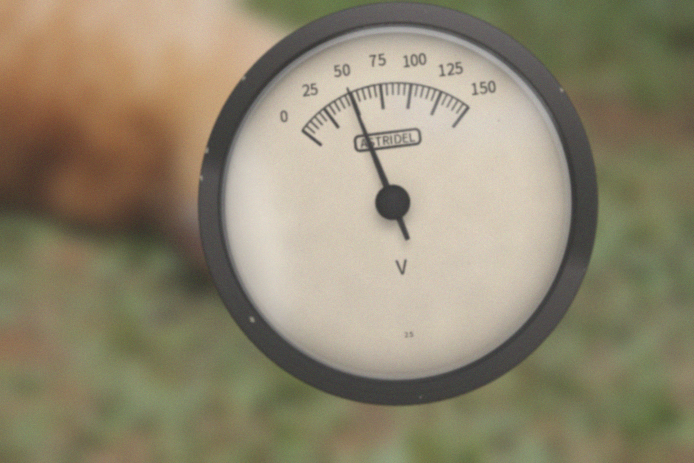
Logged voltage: 50 V
